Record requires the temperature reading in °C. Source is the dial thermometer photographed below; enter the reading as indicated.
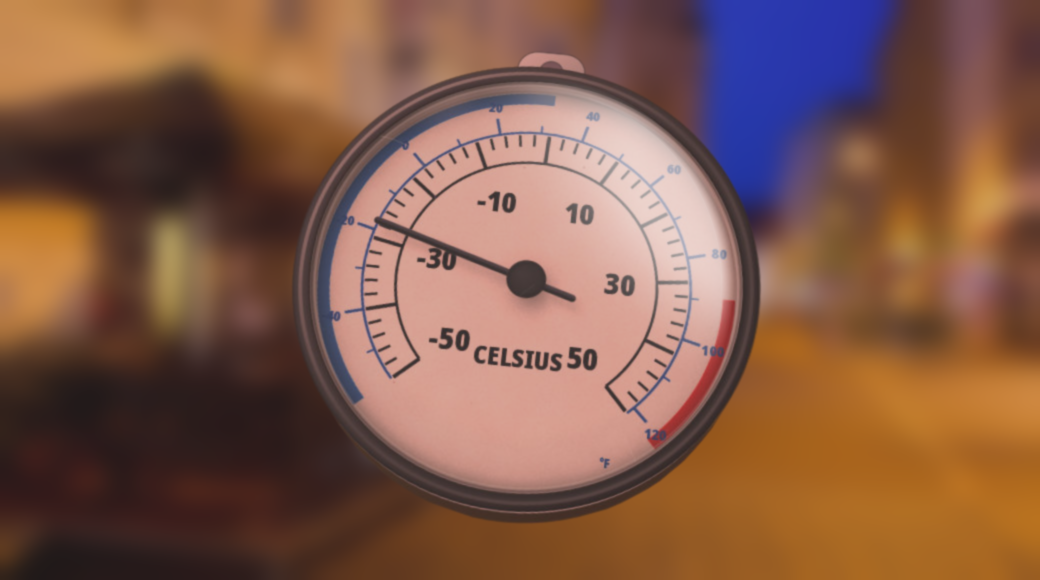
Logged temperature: -28 °C
